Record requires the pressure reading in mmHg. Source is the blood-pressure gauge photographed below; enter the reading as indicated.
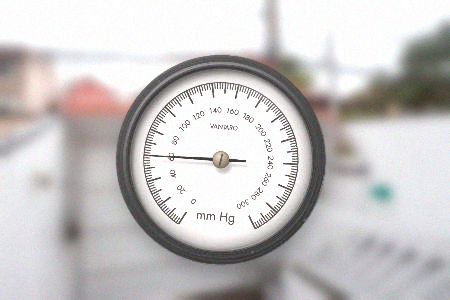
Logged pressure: 60 mmHg
